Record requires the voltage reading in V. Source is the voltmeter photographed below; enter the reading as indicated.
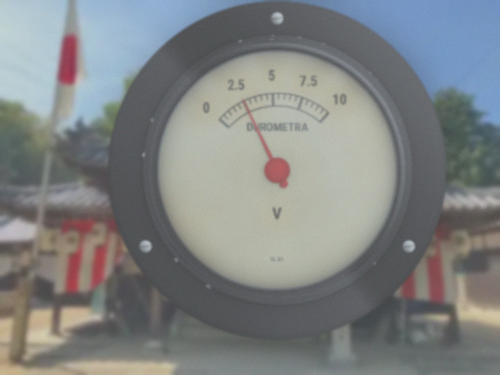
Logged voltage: 2.5 V
